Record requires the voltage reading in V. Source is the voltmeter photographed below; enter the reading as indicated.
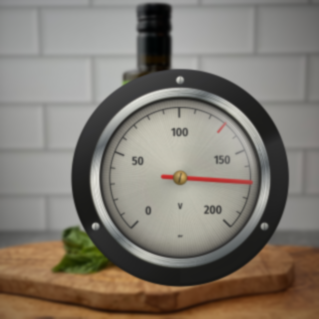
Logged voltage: 170 V
